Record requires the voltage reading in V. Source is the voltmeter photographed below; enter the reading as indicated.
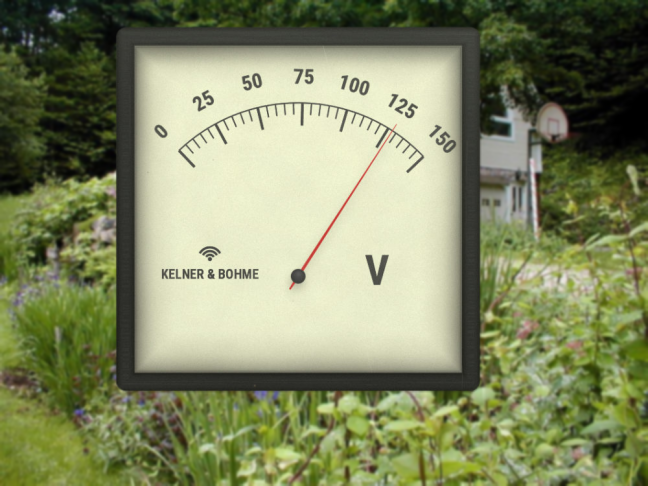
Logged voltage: 127.5 V
